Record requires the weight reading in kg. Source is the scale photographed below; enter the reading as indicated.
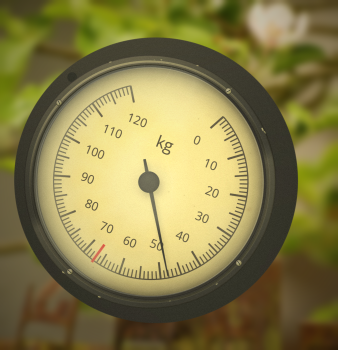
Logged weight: 48 kg
